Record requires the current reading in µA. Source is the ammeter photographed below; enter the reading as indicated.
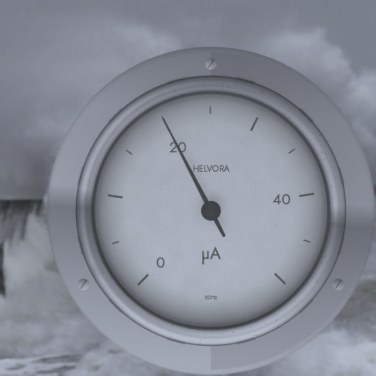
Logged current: 20 µA
